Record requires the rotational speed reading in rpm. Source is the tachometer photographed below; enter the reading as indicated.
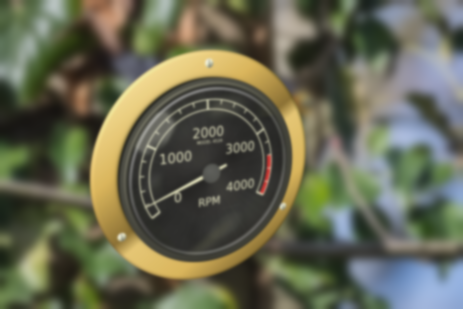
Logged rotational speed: 200 rpm
